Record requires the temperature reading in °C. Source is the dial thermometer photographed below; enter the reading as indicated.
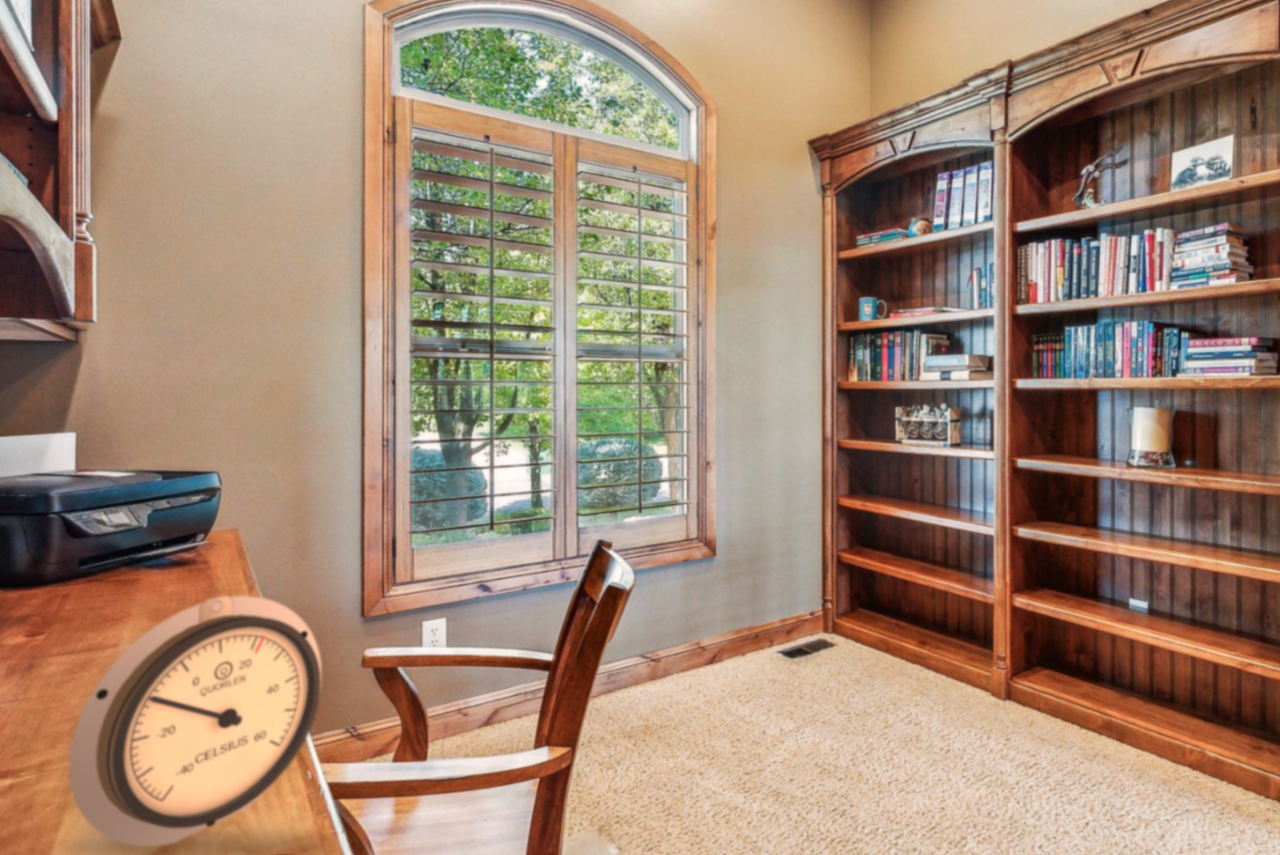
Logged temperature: -10 °C
